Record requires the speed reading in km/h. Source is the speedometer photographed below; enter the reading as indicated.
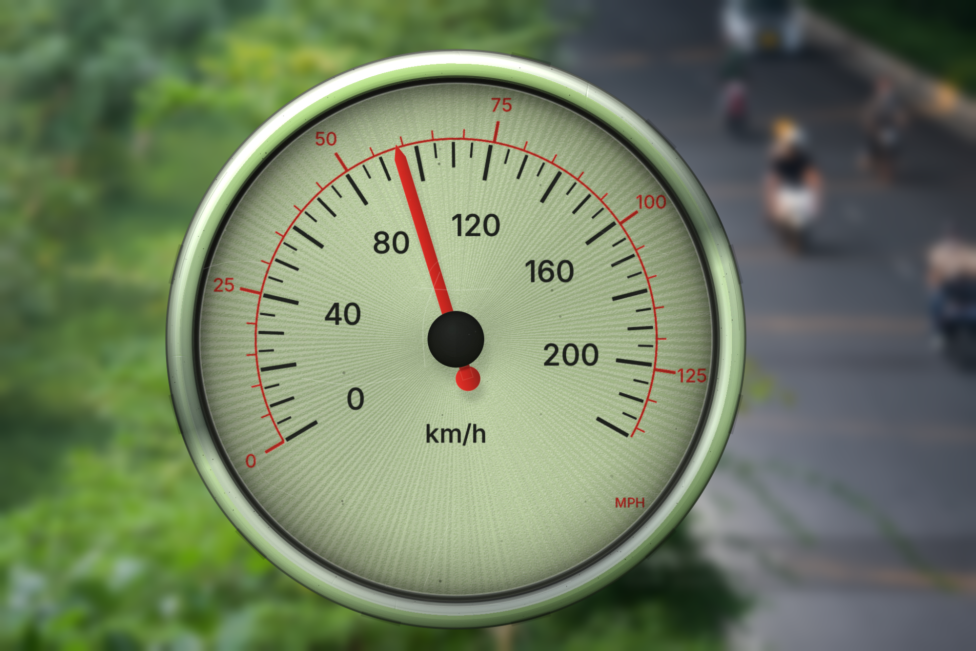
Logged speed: 95 km/h
